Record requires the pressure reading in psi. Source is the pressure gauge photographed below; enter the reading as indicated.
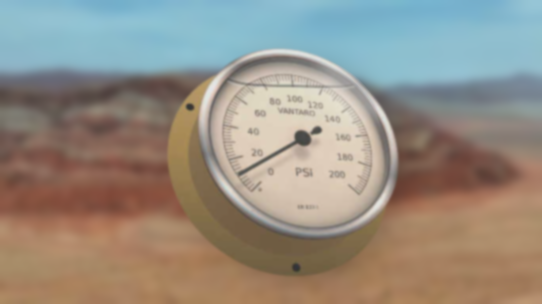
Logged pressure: 10 psi
